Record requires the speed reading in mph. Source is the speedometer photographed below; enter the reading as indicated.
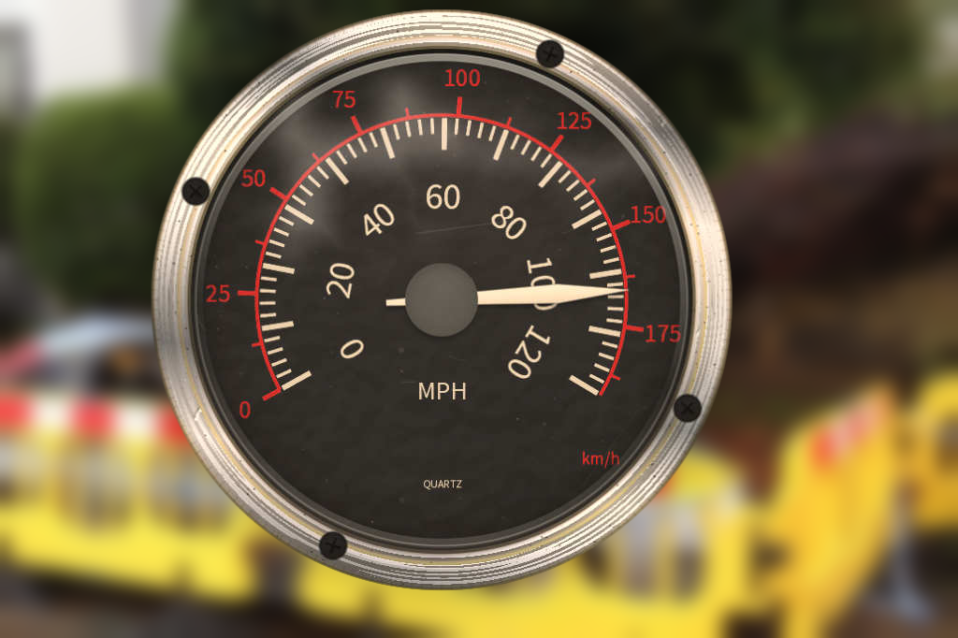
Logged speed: 103 mph
